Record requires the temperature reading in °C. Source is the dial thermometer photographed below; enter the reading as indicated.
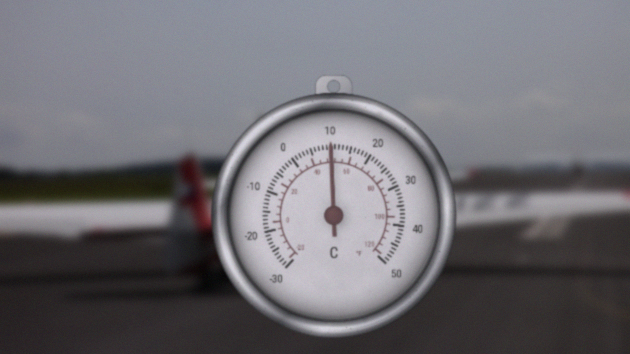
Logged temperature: 10 °C
